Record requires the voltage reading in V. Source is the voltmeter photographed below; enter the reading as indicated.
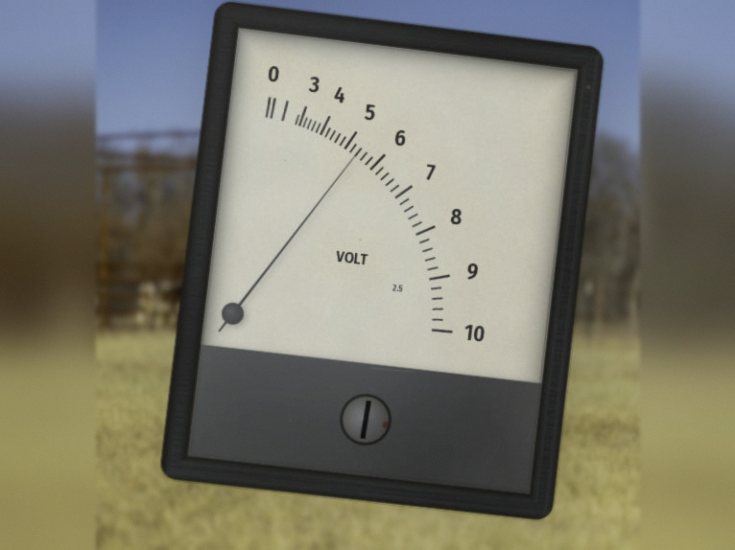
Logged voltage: 5.4 V
